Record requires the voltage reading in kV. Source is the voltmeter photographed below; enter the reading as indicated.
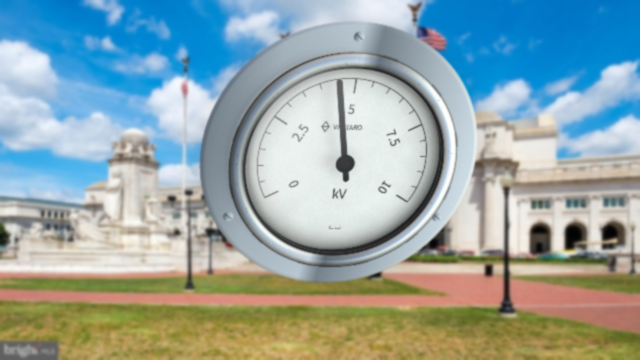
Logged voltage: 4.5 kV
